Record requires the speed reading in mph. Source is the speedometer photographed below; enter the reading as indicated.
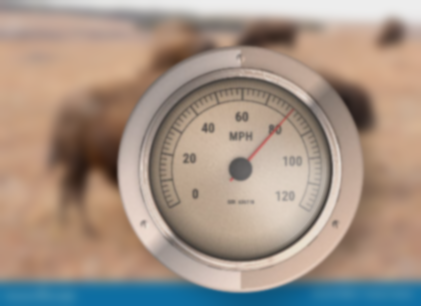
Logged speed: 80 mph
